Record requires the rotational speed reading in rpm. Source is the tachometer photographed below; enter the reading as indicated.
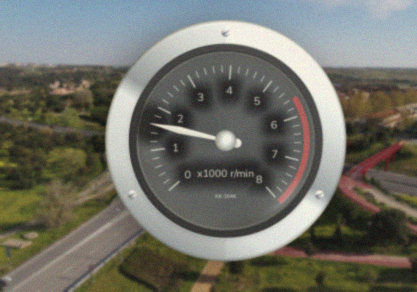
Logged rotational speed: 1600 rpm
